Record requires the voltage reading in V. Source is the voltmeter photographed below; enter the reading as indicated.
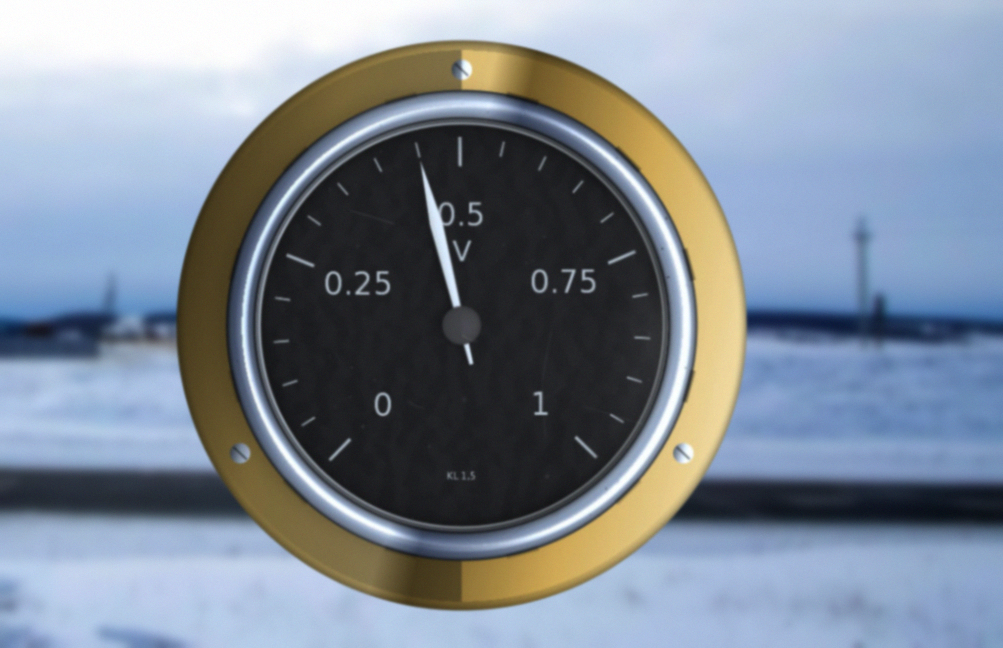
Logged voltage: 0.45 V
